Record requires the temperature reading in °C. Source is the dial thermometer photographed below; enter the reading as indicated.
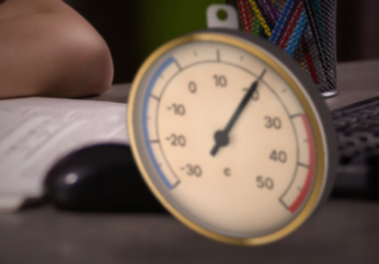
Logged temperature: 20 °C
